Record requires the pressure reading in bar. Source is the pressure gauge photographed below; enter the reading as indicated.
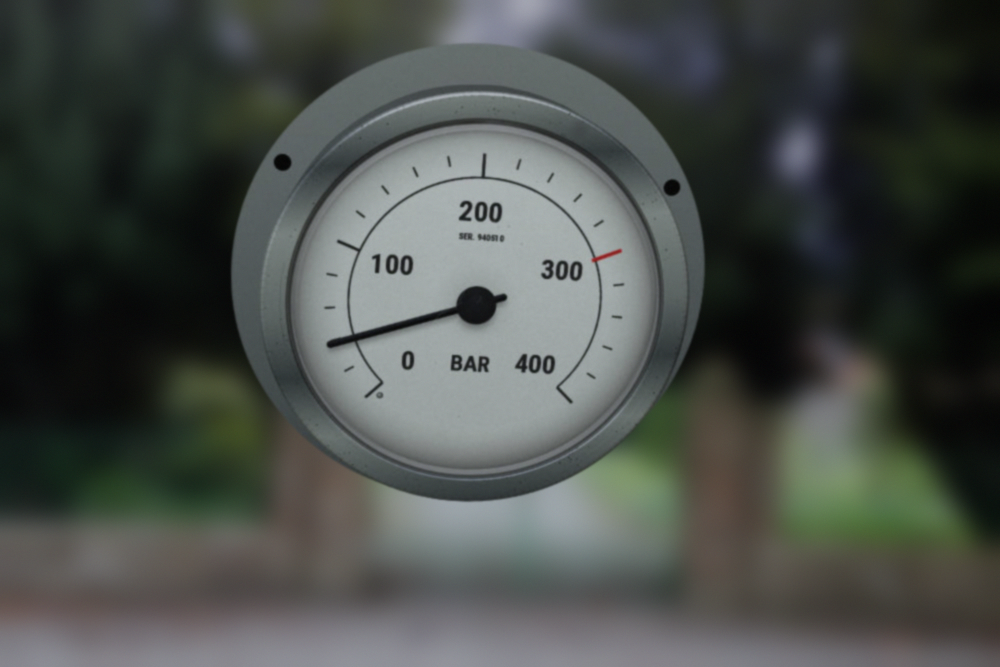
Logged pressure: 40 bar
